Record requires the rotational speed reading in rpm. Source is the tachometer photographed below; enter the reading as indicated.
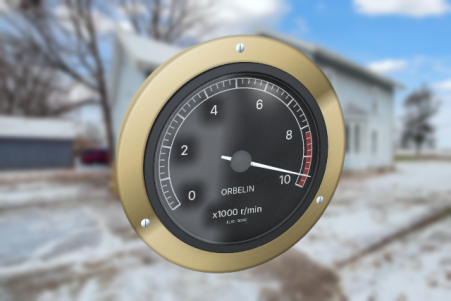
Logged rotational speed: 9600 rpm
